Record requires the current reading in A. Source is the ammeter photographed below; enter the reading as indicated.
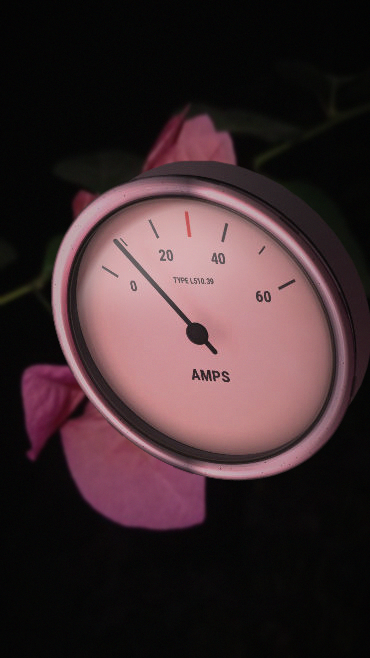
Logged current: 10 A
